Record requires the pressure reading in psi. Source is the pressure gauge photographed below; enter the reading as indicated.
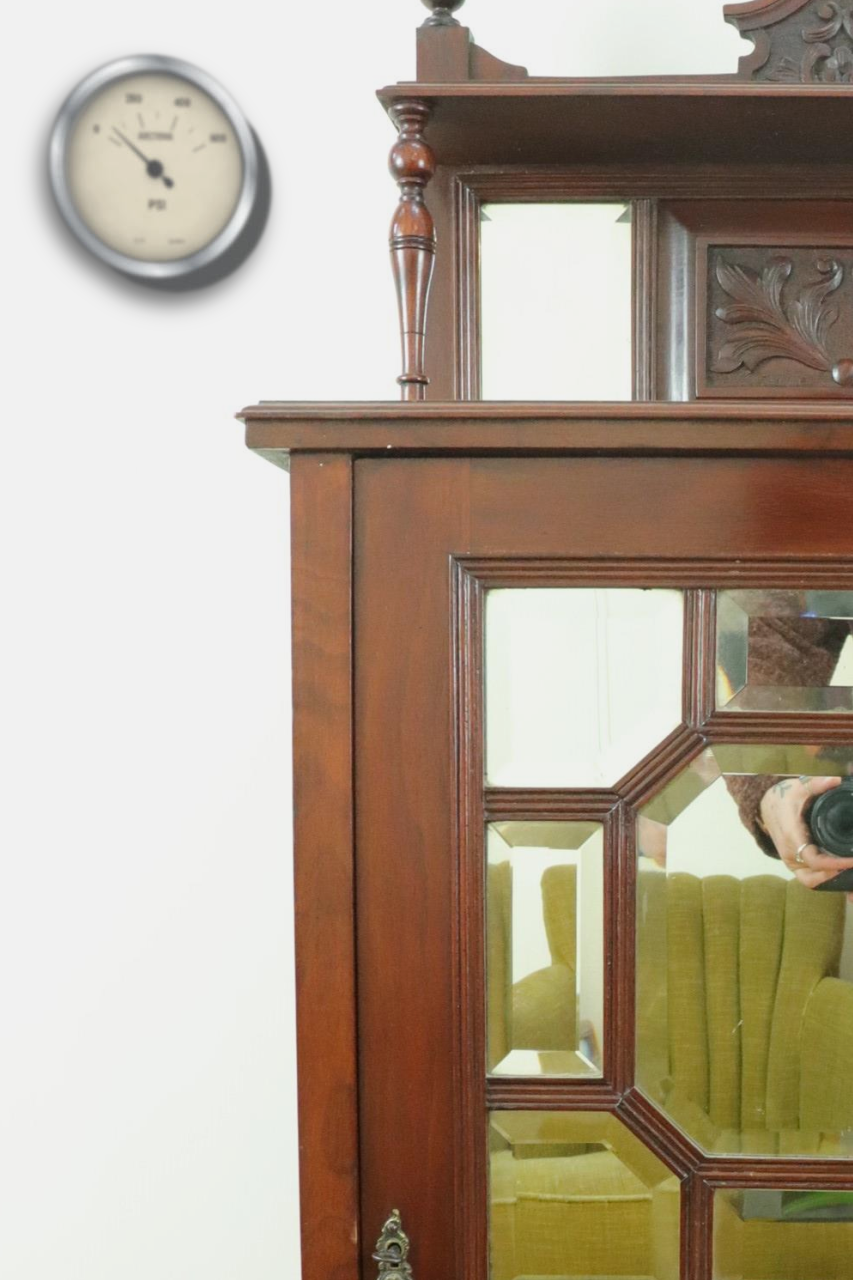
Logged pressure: 50 psi
